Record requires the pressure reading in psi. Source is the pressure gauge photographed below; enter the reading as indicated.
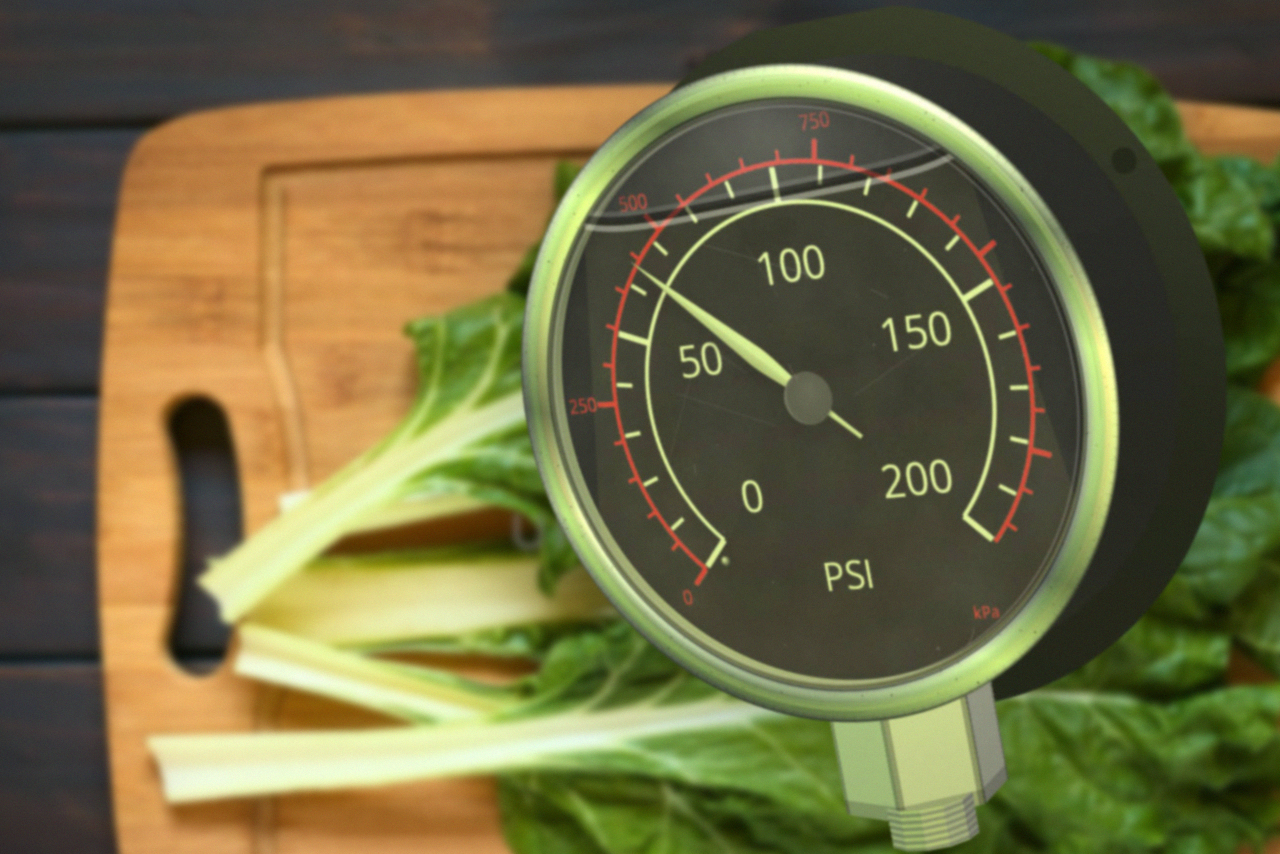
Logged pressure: 65 psi
